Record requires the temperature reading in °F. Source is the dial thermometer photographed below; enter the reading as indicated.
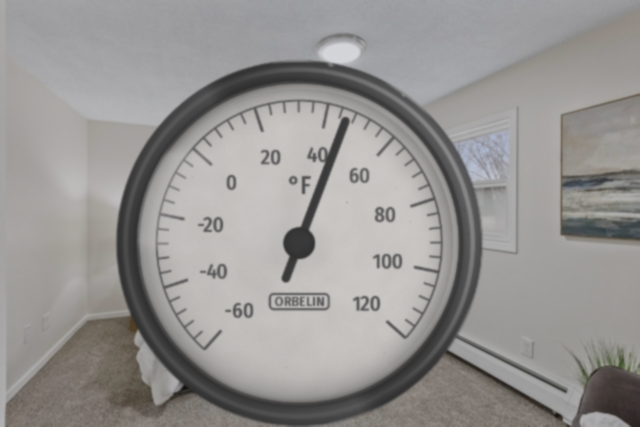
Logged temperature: 46 °F
